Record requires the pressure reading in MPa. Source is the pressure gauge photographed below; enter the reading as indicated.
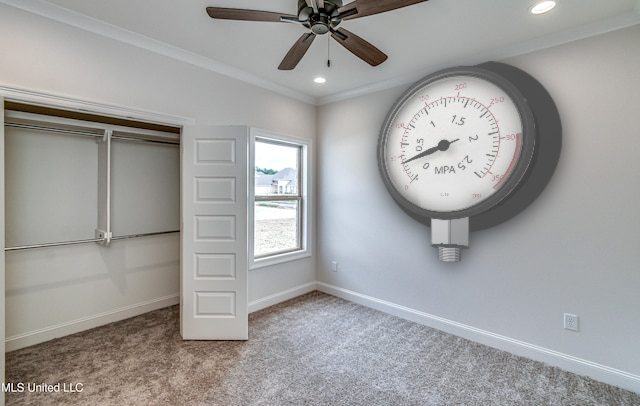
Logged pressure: 0.25 MPa
